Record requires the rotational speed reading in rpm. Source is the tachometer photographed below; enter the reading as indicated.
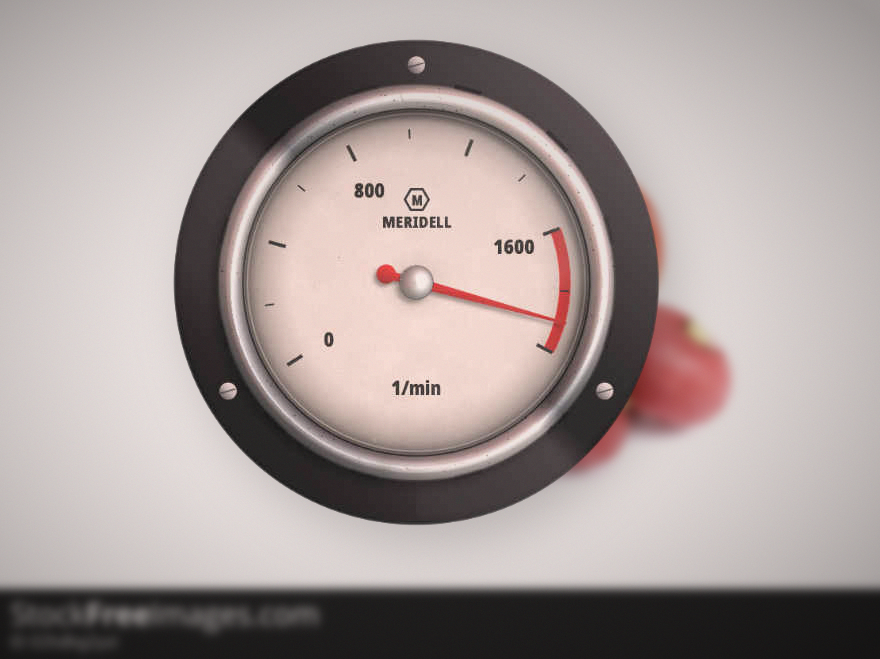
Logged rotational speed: 1900 rpm
